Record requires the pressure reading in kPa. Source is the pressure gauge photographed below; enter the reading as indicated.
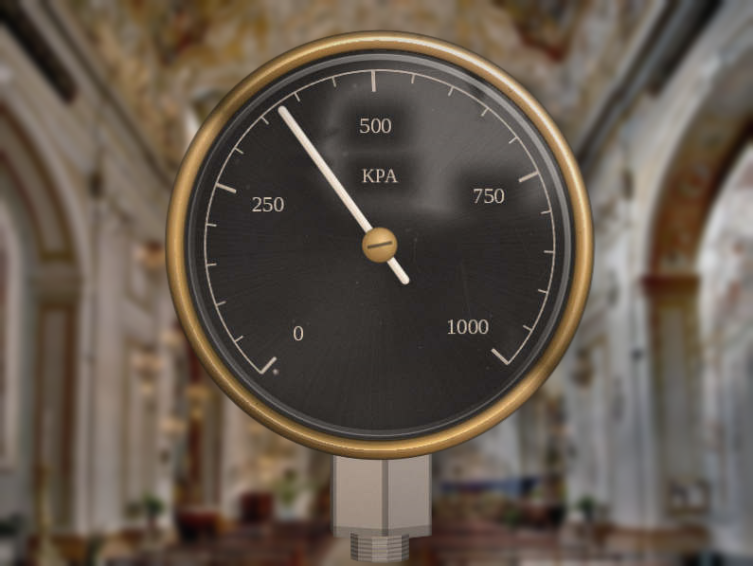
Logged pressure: 375 kPa
